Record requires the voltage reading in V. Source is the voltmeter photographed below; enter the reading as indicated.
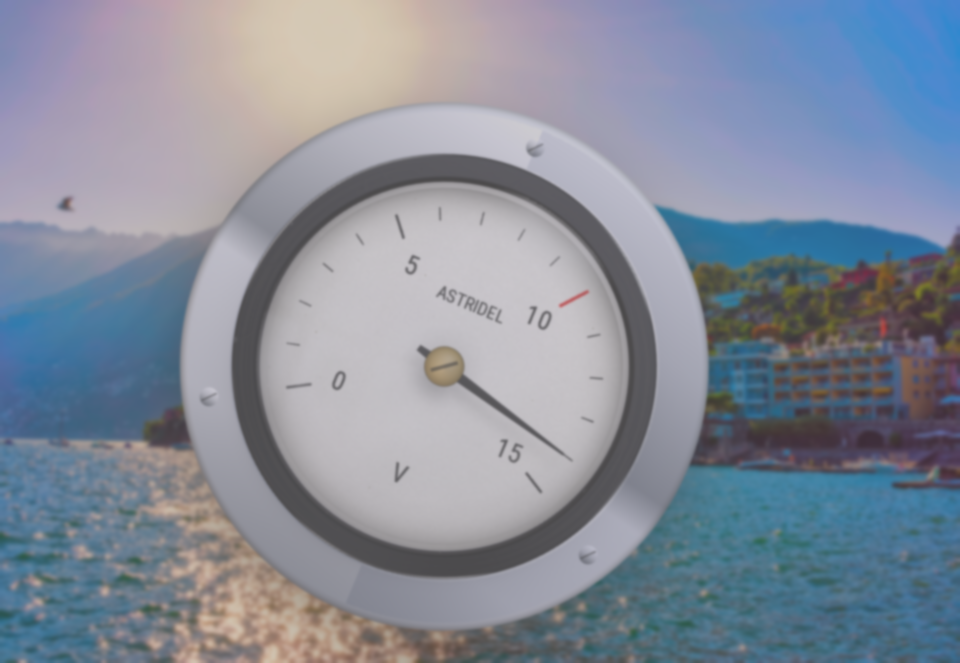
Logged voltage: 14 V
